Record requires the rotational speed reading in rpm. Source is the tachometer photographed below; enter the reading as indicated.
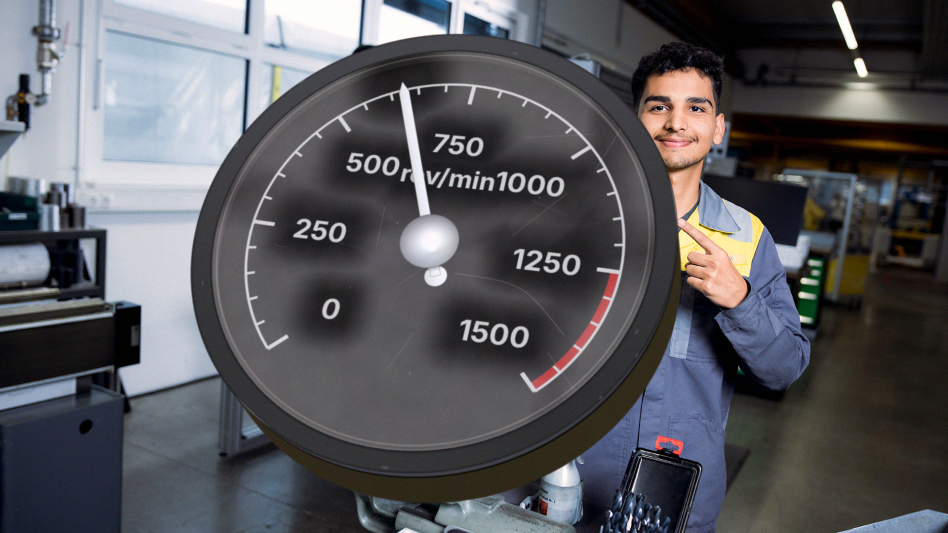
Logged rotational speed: 625 rpm
